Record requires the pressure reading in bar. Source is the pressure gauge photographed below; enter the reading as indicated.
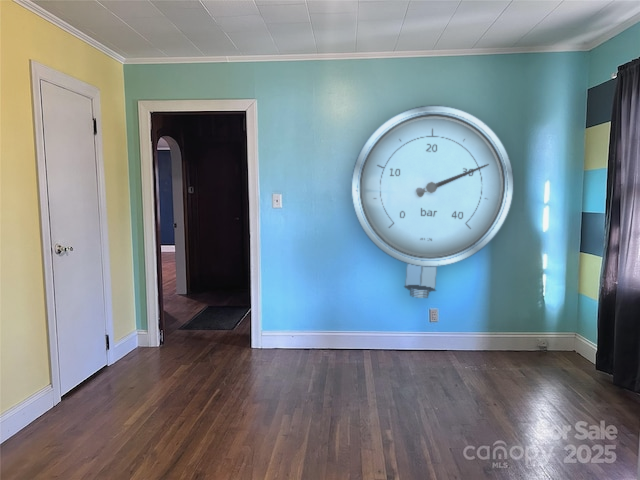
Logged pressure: 30 bar
